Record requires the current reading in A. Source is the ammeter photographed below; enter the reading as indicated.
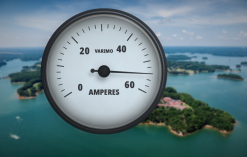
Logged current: 54 A
